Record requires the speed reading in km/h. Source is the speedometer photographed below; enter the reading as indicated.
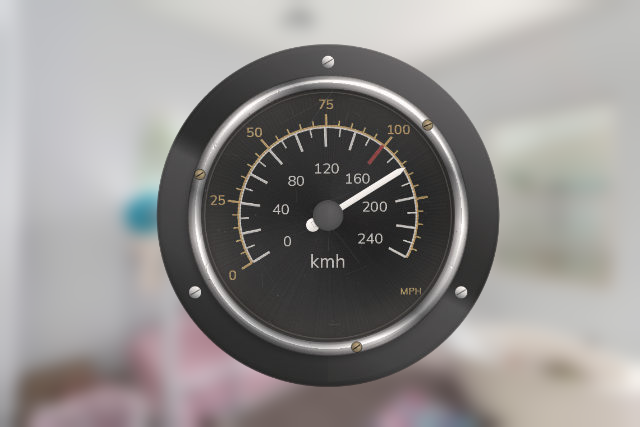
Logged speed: 180 km/h
